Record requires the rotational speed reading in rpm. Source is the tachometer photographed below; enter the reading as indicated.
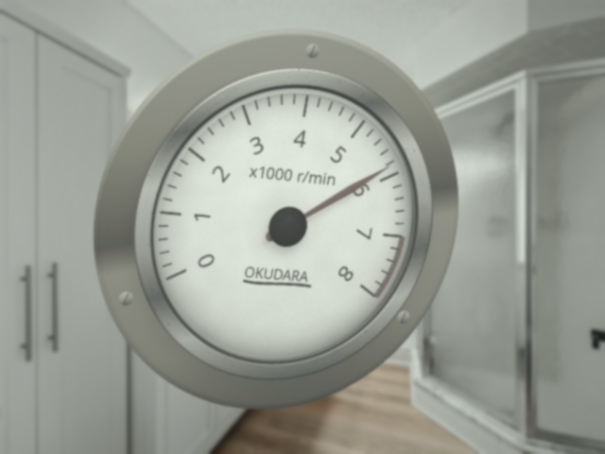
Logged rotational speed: 5800 rpm
